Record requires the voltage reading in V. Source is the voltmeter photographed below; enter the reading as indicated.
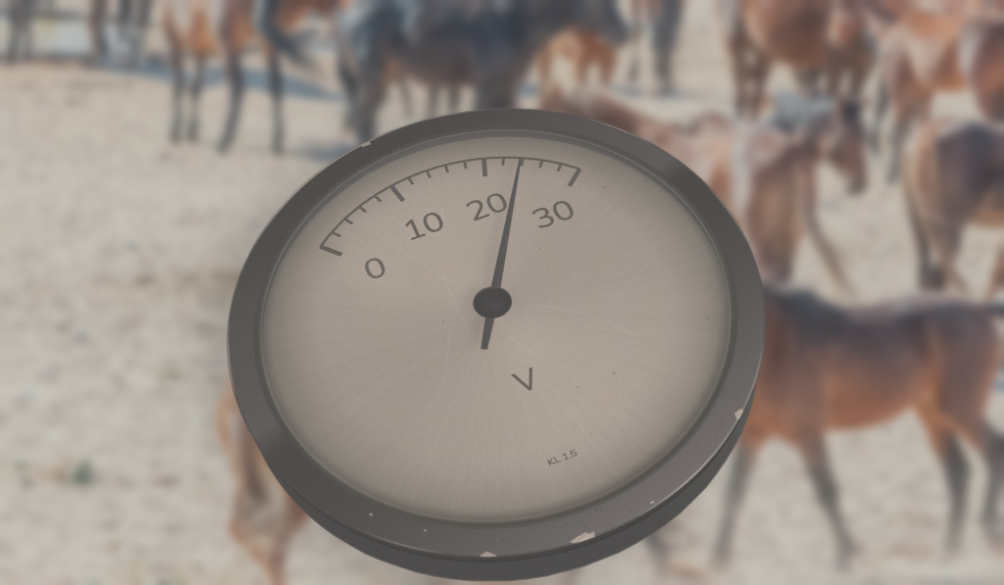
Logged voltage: 24 V
